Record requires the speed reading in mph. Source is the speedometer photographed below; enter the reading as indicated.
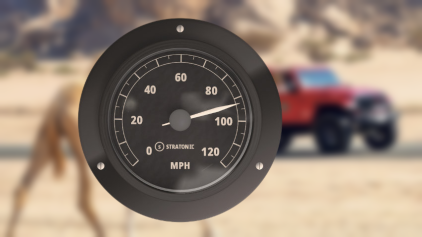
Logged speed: 92.5 mph
